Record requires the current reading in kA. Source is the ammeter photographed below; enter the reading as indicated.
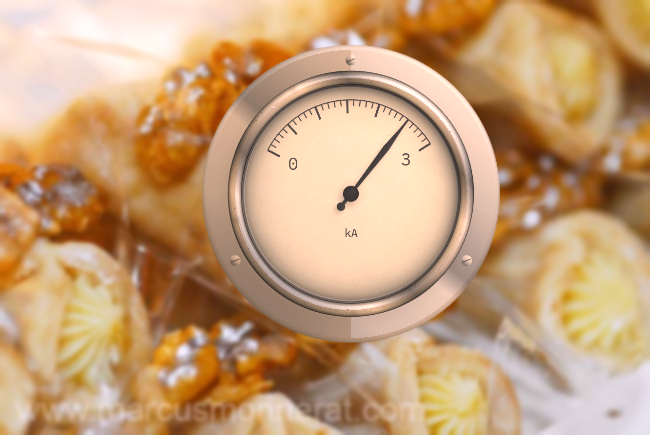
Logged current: 2.5 kA
